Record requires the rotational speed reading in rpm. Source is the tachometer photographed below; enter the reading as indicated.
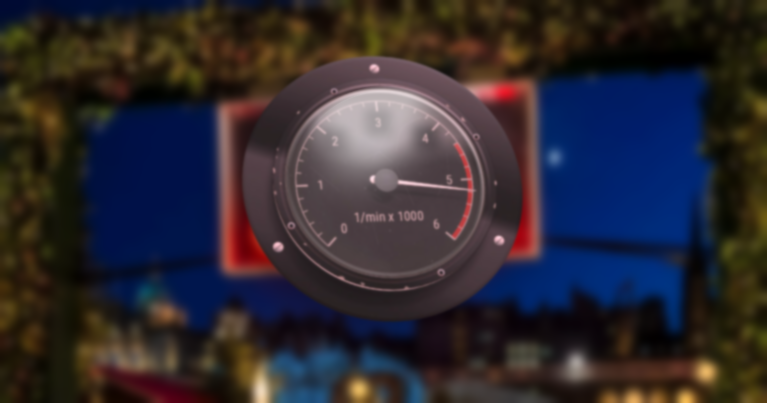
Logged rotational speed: 5200 rpm
